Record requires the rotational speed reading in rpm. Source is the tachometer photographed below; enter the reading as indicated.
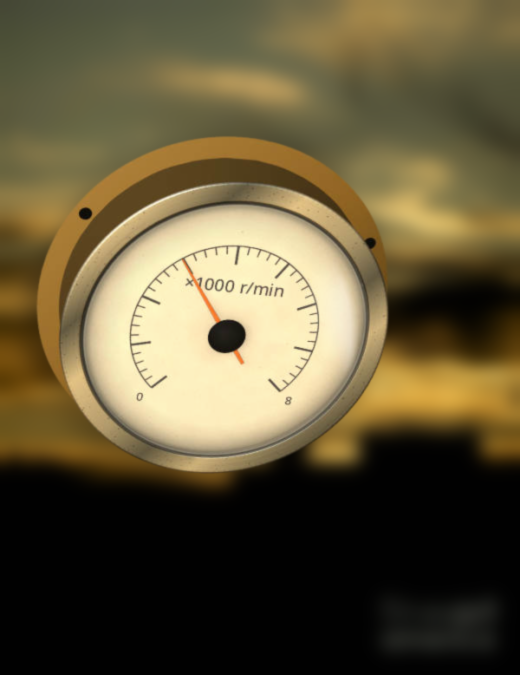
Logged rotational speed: 3000 rpm
